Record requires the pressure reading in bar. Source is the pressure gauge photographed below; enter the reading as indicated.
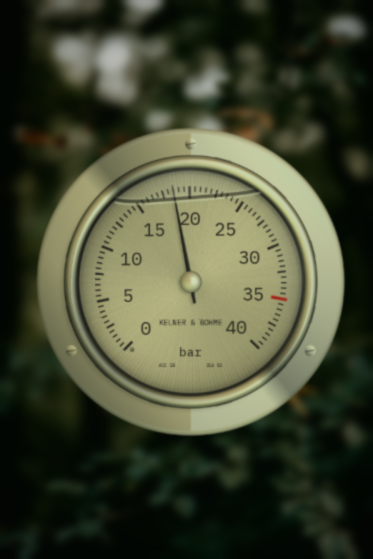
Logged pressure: 18.5 bar
